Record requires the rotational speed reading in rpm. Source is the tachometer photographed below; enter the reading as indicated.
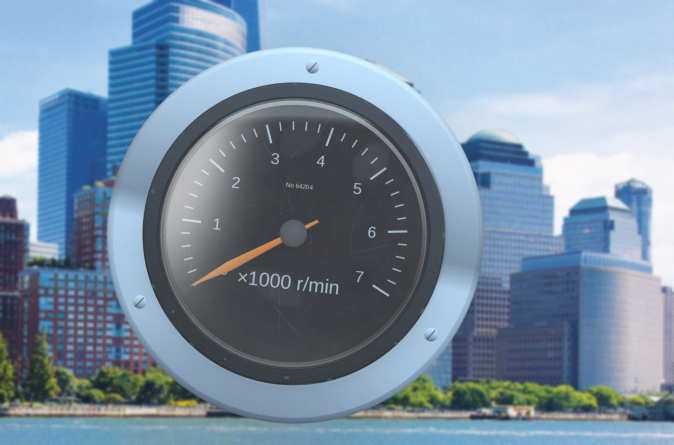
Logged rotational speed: 0 rpm
